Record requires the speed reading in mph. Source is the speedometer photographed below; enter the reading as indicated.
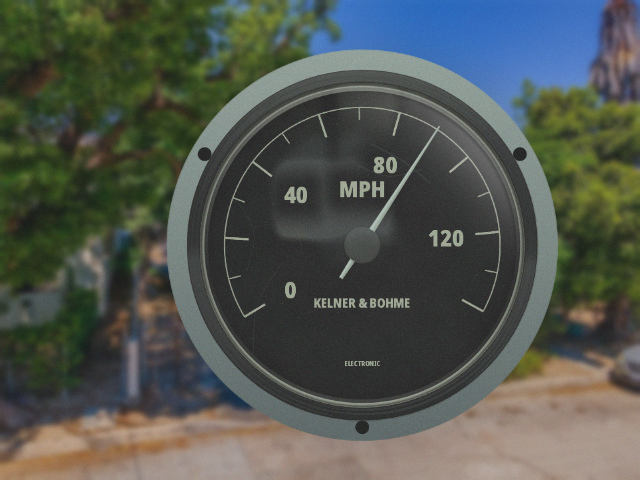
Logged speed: 90 mph
